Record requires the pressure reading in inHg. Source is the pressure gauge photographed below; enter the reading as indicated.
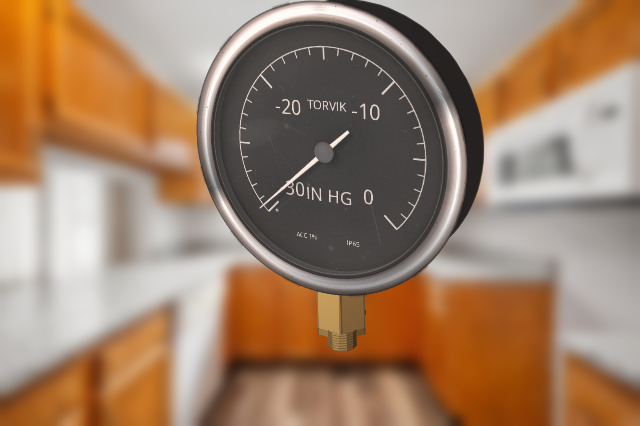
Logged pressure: -29.5 inHg
